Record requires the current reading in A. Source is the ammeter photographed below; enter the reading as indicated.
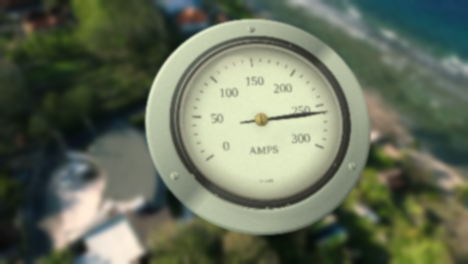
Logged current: 260 A
